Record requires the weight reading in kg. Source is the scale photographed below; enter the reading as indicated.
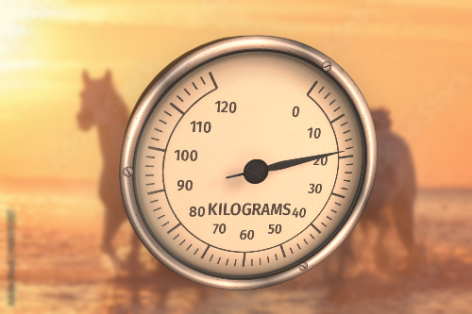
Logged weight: 18 kg
